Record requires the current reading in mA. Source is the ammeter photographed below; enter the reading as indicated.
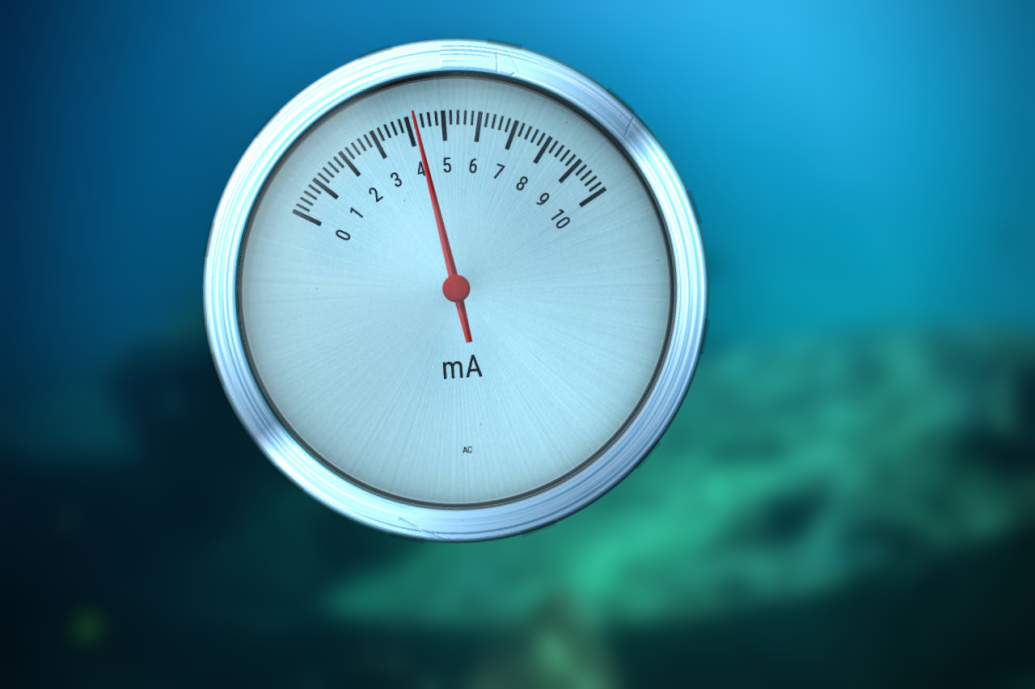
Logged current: 4.2 mA
